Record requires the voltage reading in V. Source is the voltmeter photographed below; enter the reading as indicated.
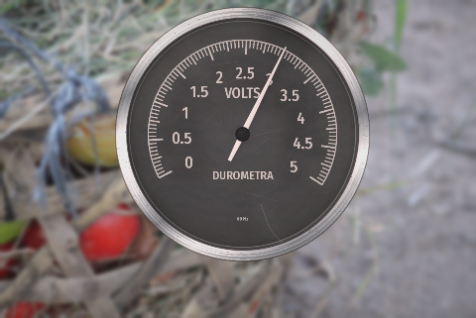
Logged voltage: 3 V
